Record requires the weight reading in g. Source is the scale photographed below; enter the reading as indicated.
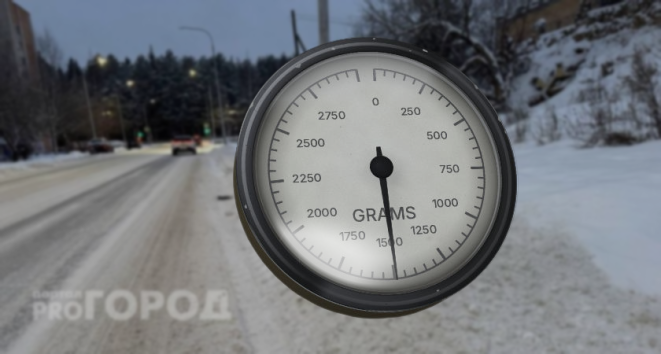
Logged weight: 1500 g
